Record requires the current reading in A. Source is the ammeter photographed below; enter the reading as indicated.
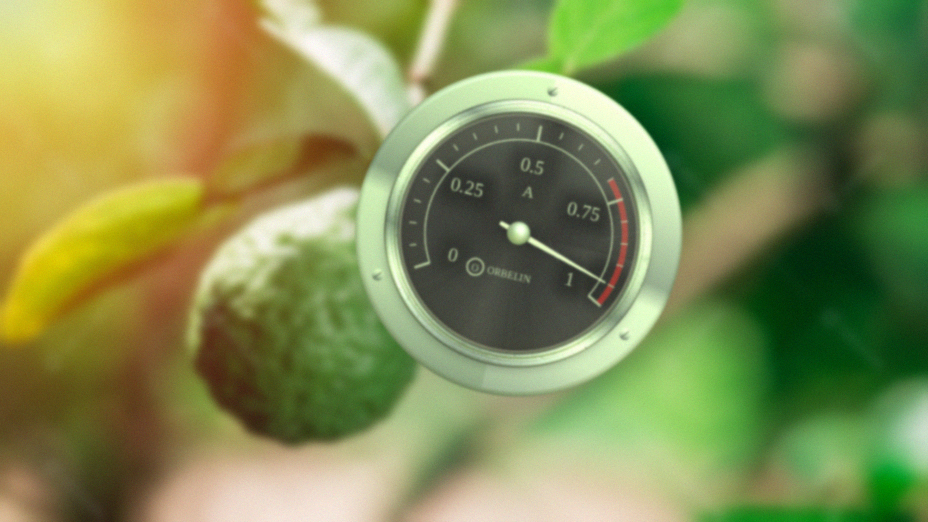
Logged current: 0.95 A
